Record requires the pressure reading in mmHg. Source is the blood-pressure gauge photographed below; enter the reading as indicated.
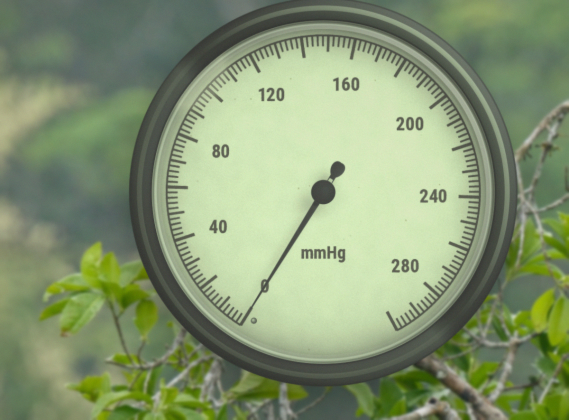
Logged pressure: 0 mmHg
